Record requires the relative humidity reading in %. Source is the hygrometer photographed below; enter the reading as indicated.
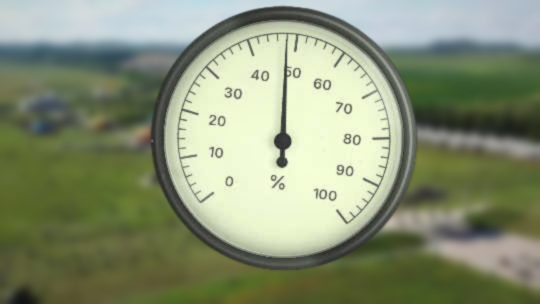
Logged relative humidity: 48 %
